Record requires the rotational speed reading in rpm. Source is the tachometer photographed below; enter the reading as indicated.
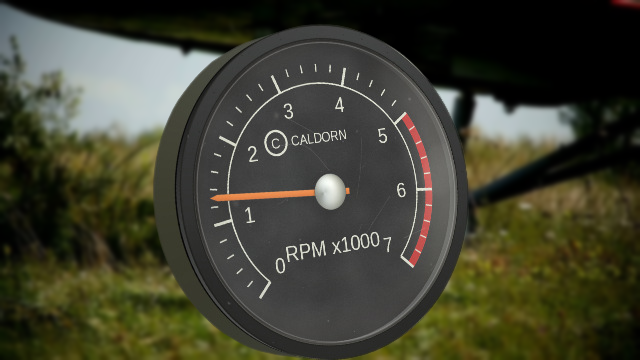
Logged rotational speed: 1300 rpm
